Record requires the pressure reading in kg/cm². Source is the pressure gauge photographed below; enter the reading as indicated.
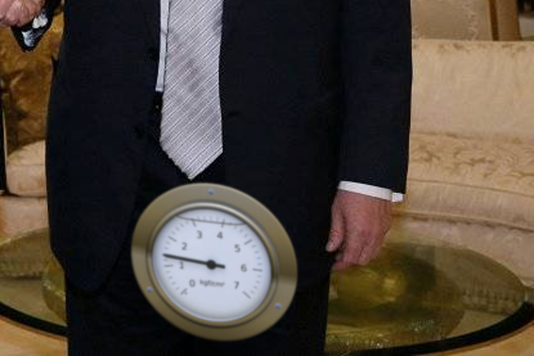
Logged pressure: 1.4 kg/cm²
